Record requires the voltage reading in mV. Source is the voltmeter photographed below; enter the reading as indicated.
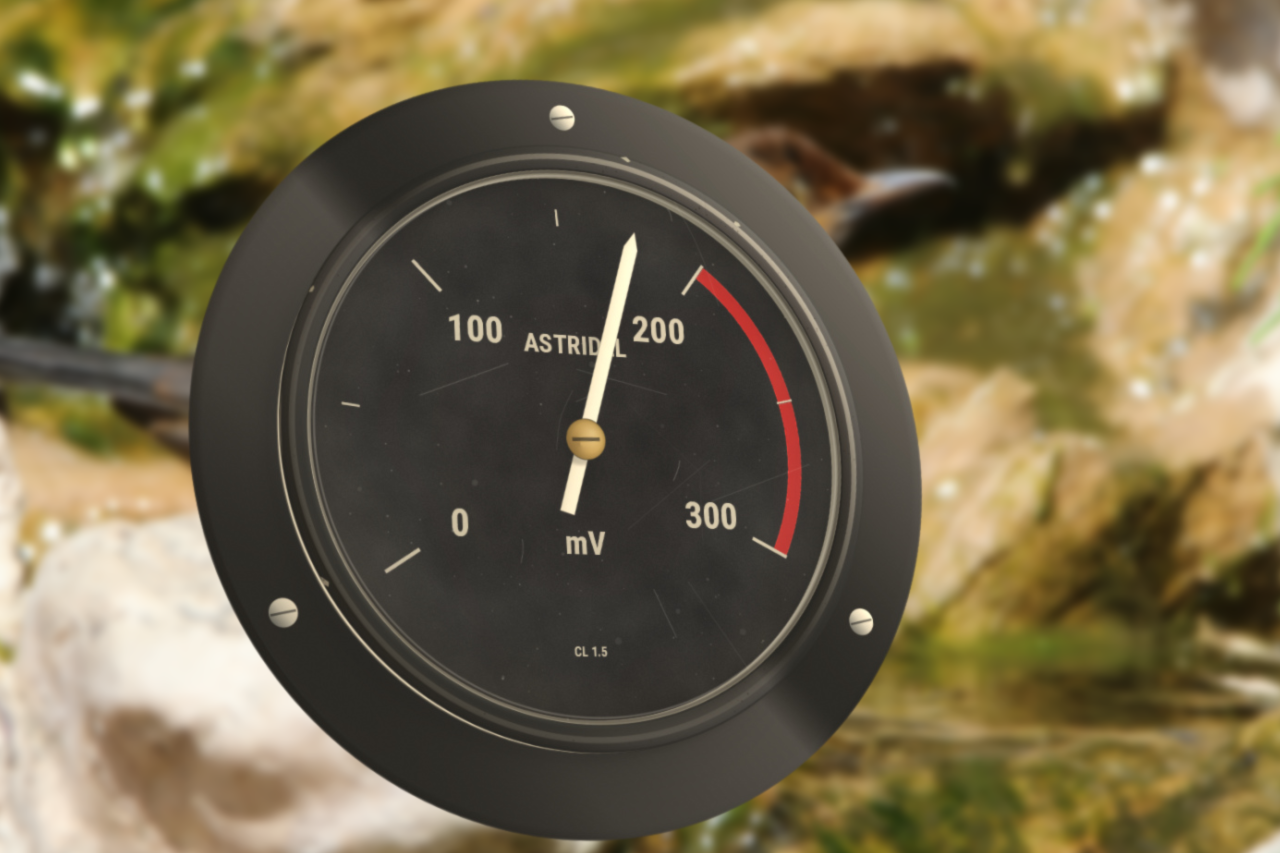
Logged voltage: 175 mV
